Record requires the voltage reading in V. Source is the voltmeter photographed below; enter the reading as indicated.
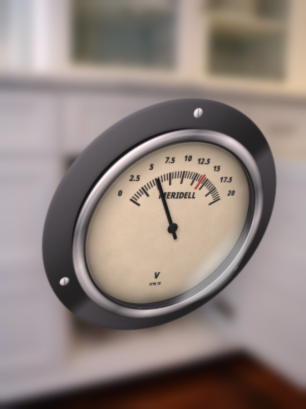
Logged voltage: 5 V
